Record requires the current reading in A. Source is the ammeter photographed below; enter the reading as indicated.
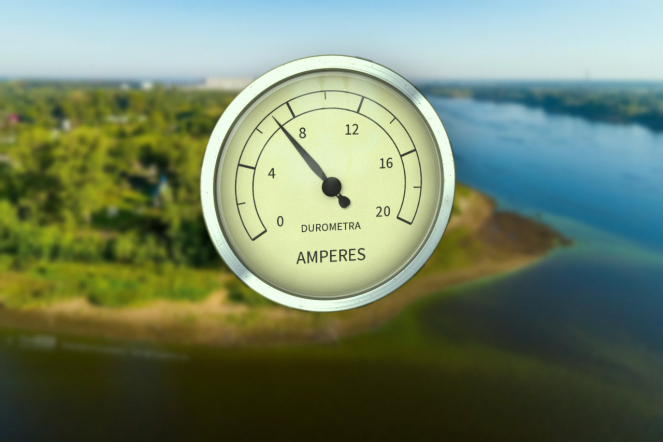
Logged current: 7 A
